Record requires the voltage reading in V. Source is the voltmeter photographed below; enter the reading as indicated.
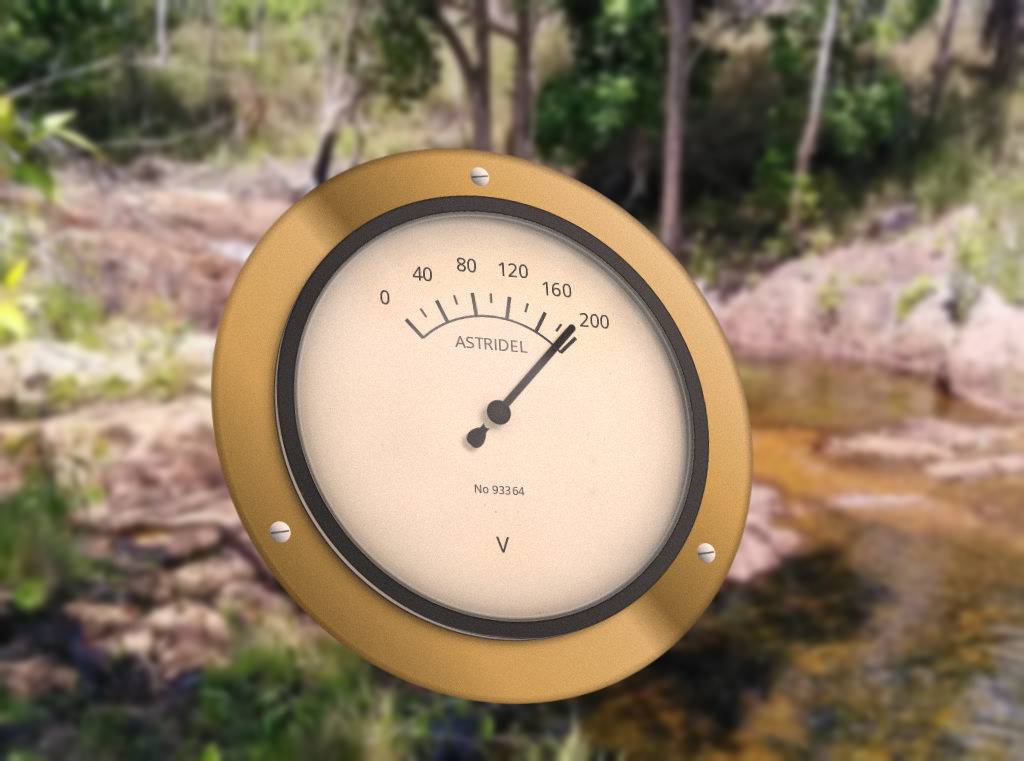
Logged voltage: 190 V
